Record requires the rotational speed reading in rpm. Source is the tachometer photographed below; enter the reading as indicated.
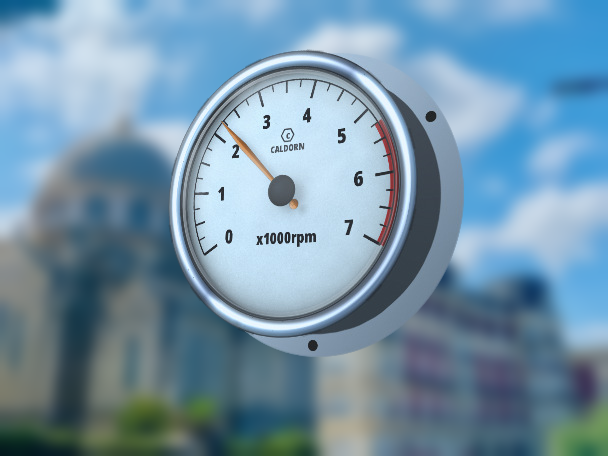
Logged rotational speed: 2250 rpm
